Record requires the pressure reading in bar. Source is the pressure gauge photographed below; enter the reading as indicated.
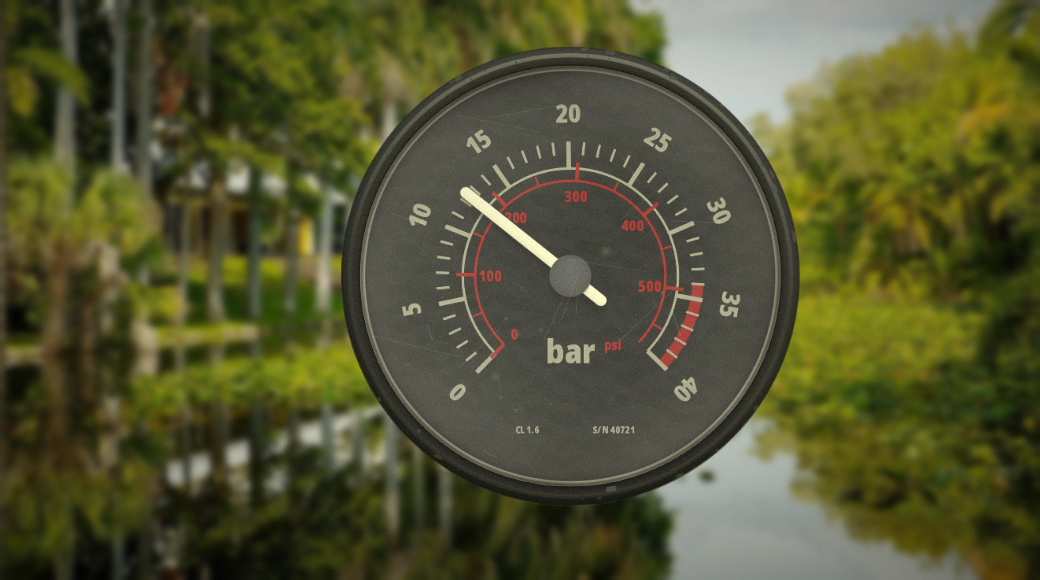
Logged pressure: 12.5 bar
